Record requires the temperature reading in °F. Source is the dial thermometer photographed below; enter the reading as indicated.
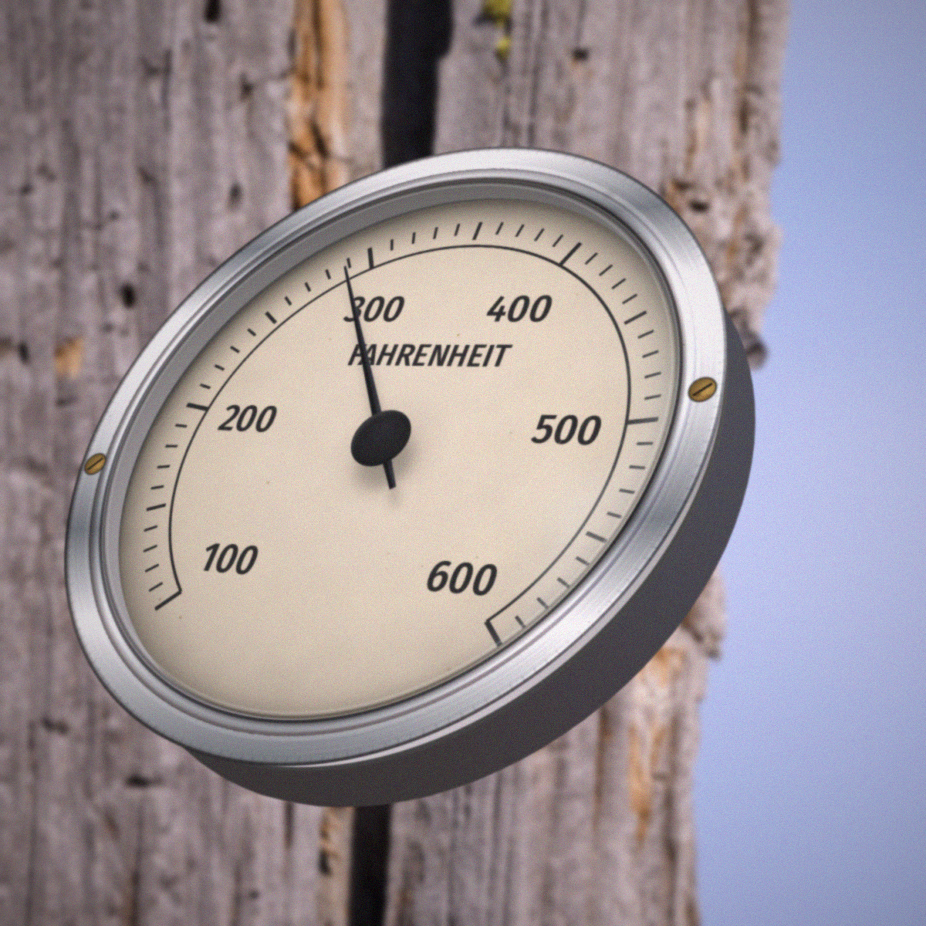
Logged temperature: 290 °F
